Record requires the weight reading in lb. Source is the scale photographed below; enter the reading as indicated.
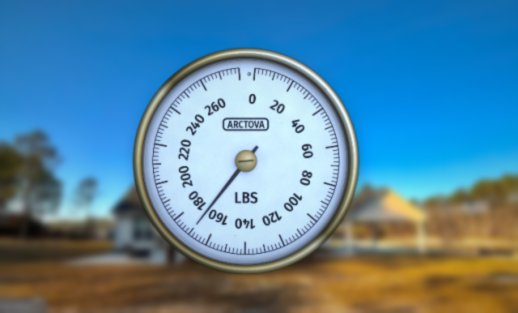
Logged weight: 170 lb
